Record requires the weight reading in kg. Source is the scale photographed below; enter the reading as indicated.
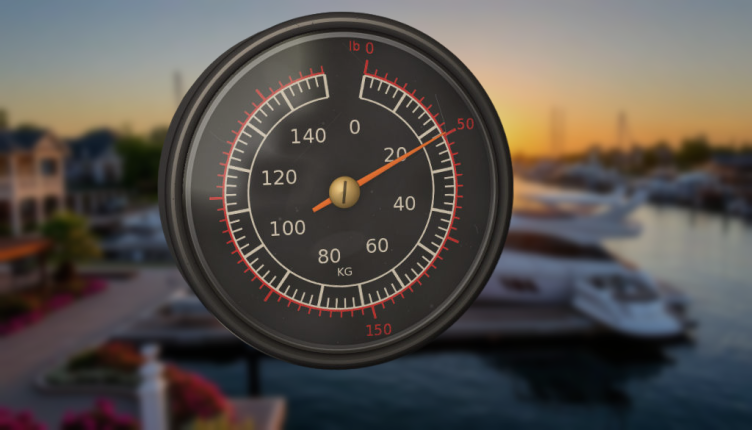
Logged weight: 22 kg
